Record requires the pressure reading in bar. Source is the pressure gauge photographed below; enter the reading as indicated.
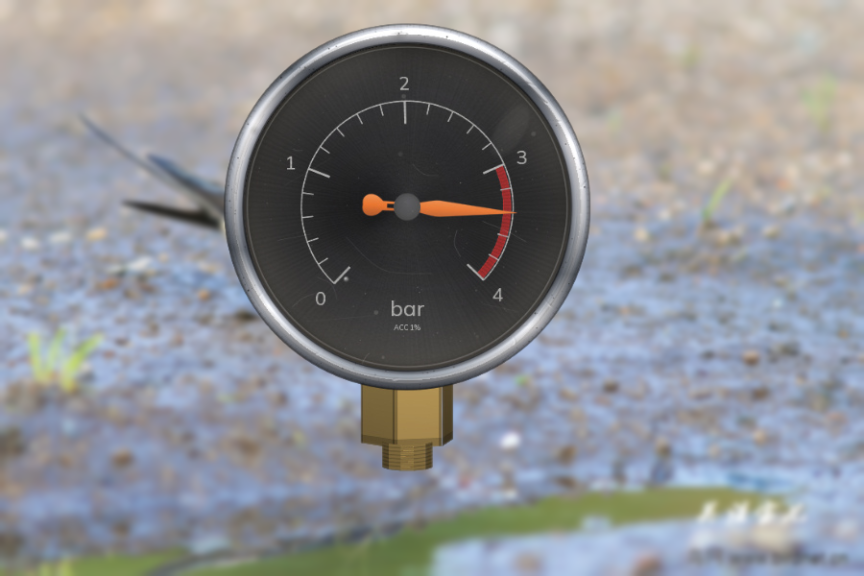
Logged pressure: 3.4 bar
